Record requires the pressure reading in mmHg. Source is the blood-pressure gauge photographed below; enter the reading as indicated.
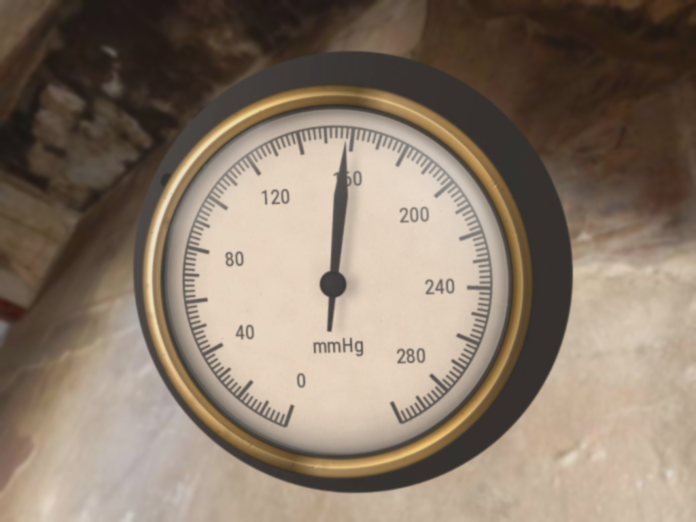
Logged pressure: 158 mmHg
